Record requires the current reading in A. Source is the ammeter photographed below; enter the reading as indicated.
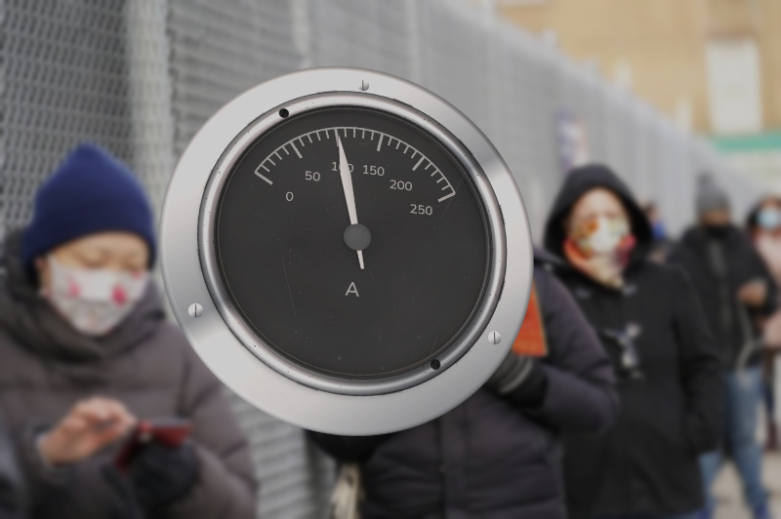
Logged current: 100 A
